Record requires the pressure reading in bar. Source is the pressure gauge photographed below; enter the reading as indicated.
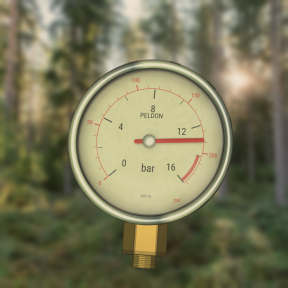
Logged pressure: 13 bar
